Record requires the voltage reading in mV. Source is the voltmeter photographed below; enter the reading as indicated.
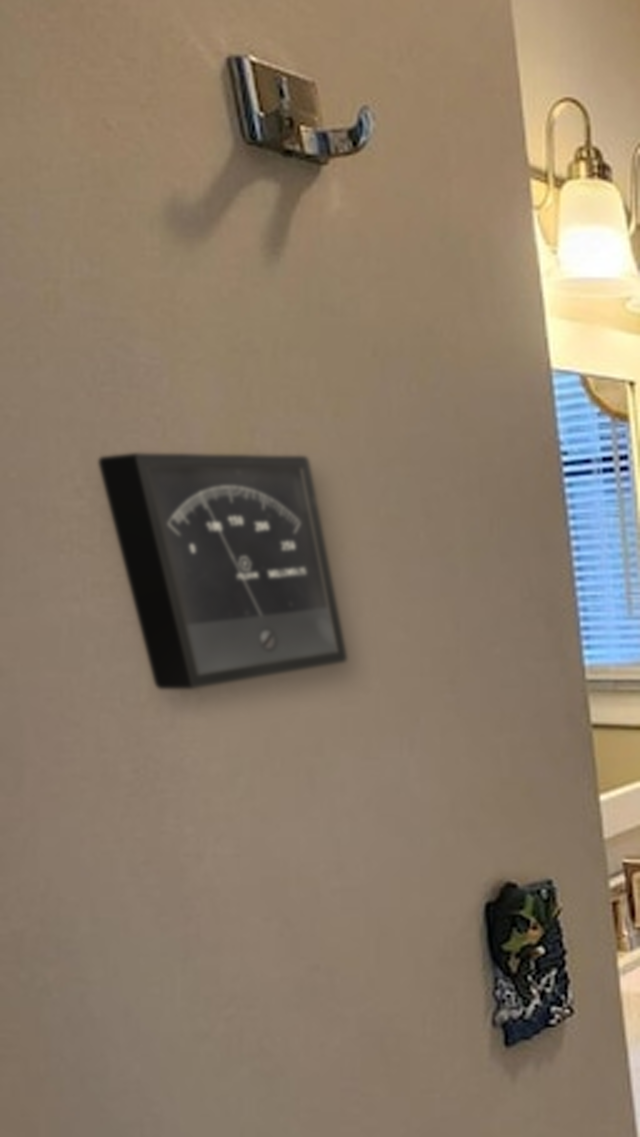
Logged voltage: 100 mV
